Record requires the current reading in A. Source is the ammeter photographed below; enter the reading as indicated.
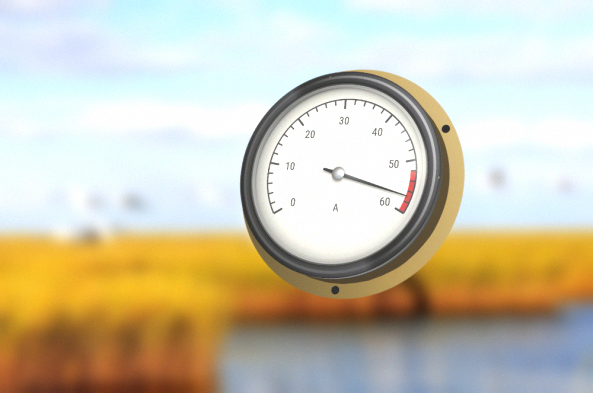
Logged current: 57 A
